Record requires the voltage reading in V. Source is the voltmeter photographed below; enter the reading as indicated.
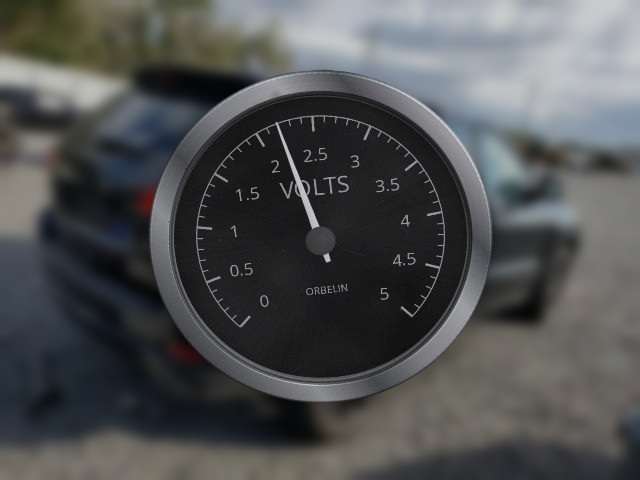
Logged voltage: 2.2 V
